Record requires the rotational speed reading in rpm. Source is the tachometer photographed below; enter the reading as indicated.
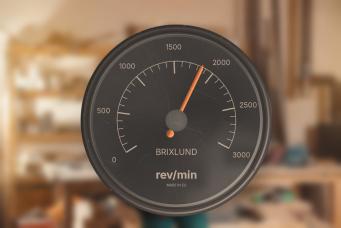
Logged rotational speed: 1850 rpm
